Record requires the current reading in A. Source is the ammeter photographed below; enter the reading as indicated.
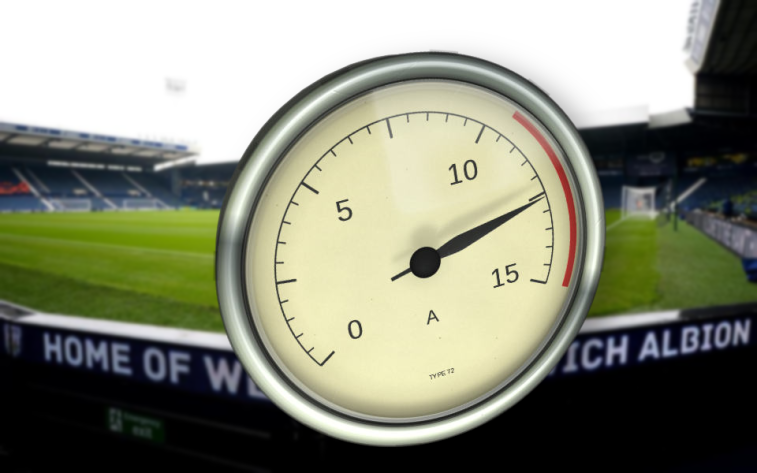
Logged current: 12.5 A
